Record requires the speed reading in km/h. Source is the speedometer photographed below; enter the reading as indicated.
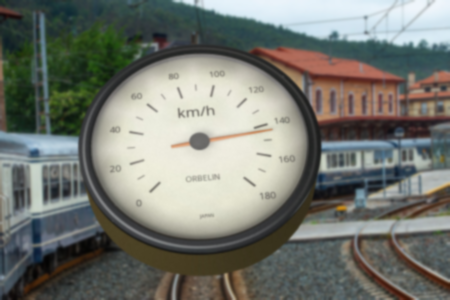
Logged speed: 145 km/h
